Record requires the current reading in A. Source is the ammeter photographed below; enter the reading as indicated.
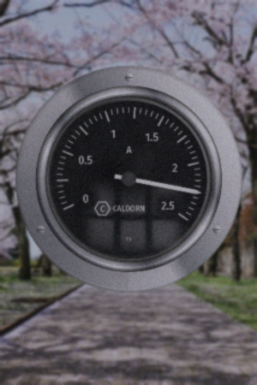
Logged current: 2.25 A
